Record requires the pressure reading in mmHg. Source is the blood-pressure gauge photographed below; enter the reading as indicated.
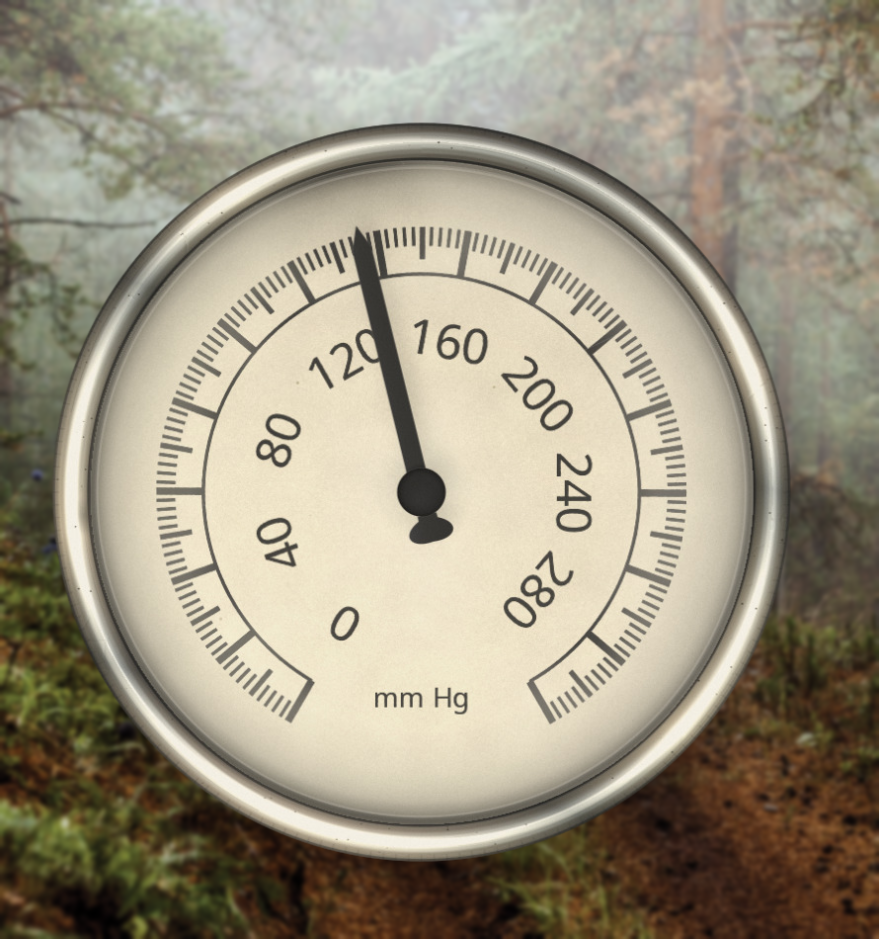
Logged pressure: 136 mmHg
